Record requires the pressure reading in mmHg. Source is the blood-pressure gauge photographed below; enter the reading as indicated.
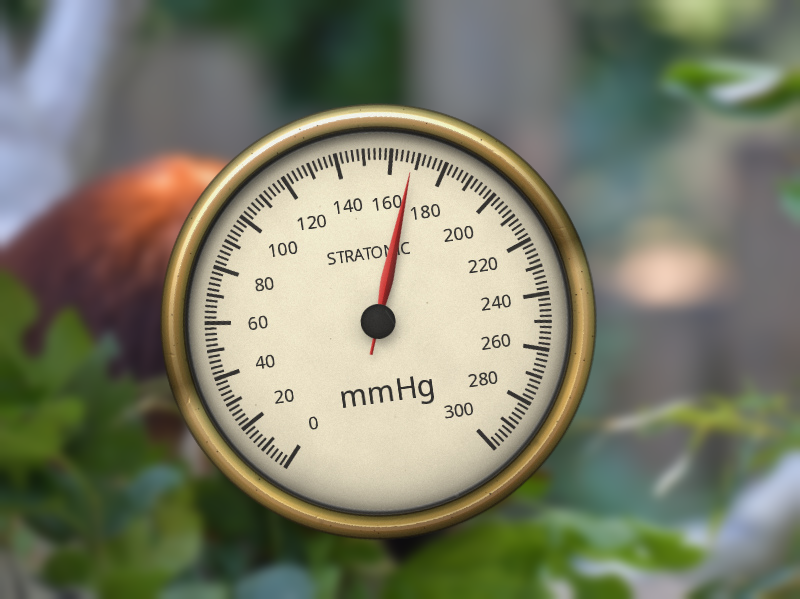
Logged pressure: 168 mmHg
